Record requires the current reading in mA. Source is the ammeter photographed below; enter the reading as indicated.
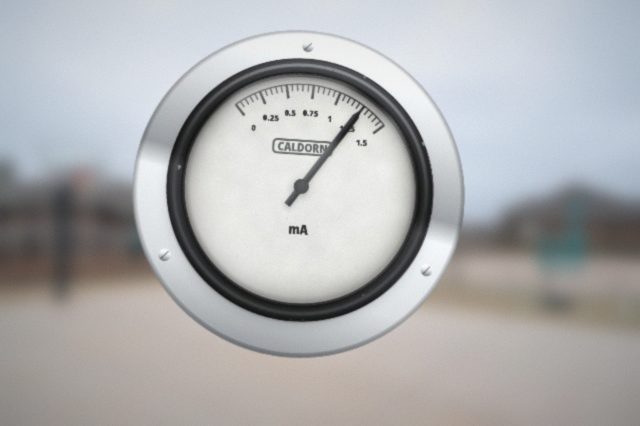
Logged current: 1.25 mA
